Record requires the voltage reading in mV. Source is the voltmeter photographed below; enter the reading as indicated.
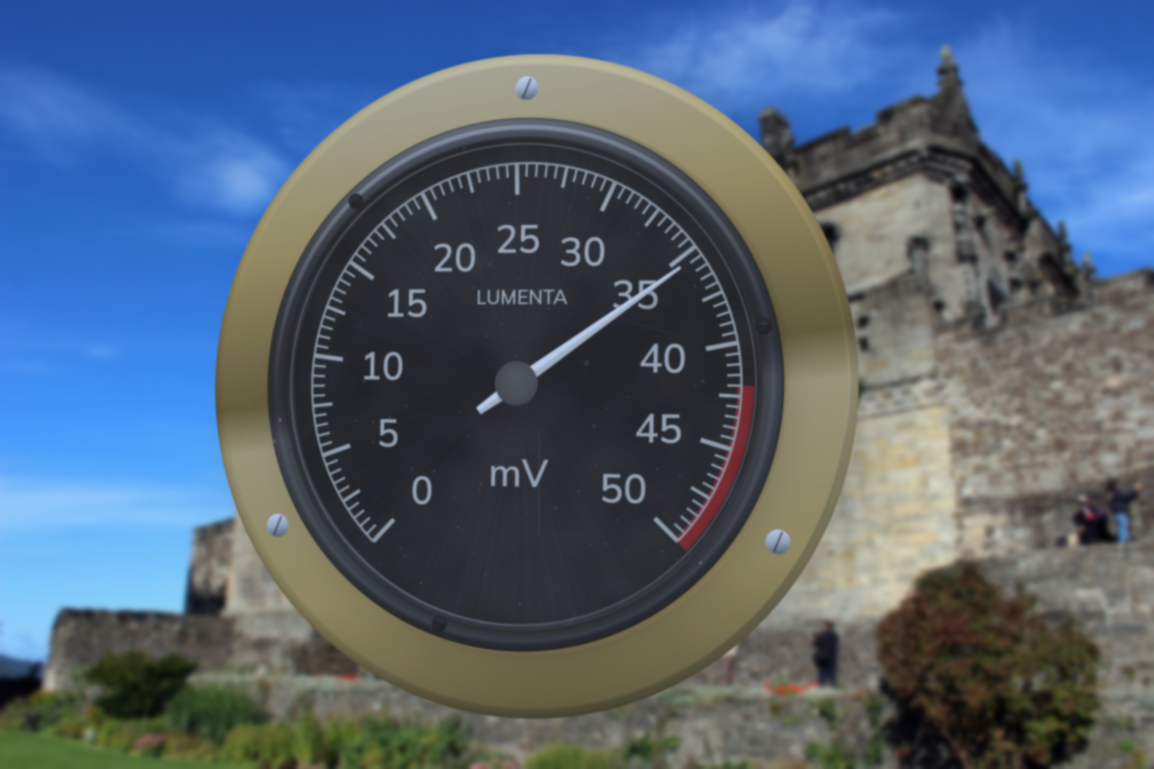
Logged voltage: 35.5 mV
